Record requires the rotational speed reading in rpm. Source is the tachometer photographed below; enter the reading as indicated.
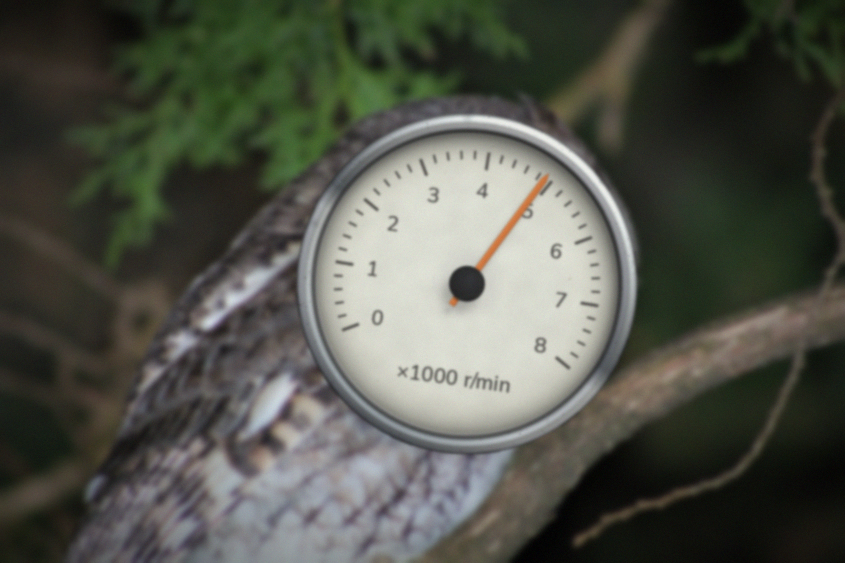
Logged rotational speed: 4900 rpm
